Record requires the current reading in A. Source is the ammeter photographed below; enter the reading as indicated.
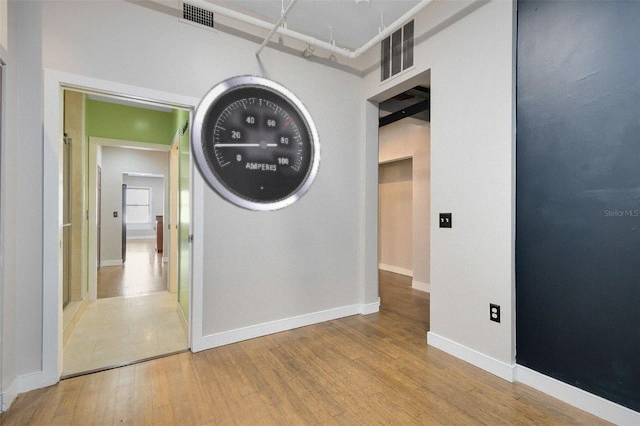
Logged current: 10 A
